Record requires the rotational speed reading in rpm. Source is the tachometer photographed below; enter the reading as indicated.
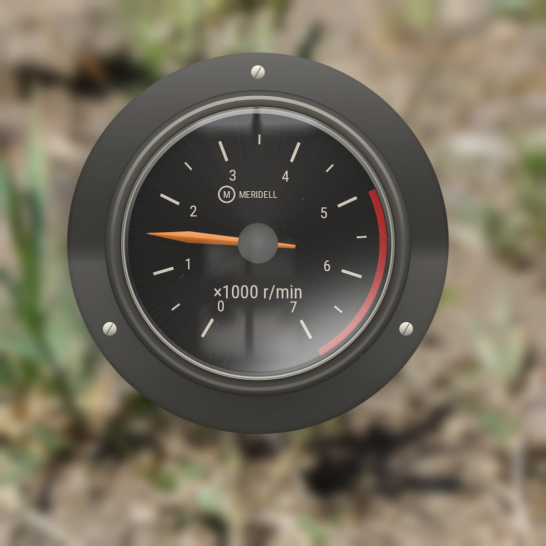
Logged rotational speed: 1500 rpm
